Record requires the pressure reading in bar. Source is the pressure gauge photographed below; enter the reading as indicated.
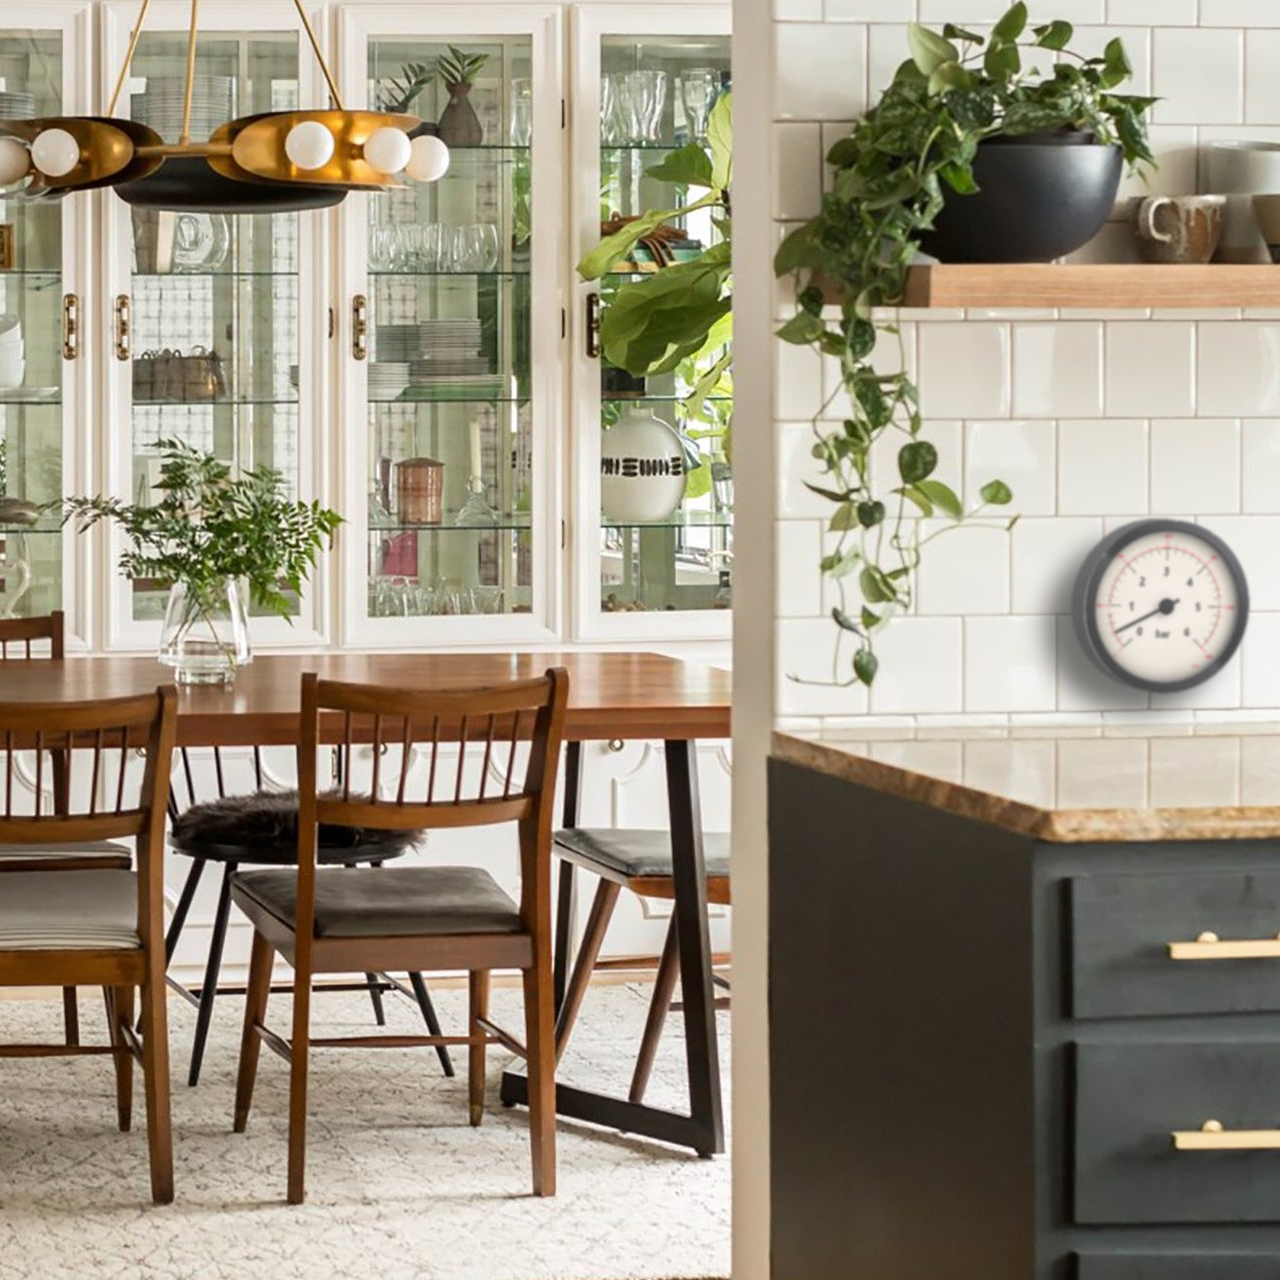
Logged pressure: 0.4 bar
